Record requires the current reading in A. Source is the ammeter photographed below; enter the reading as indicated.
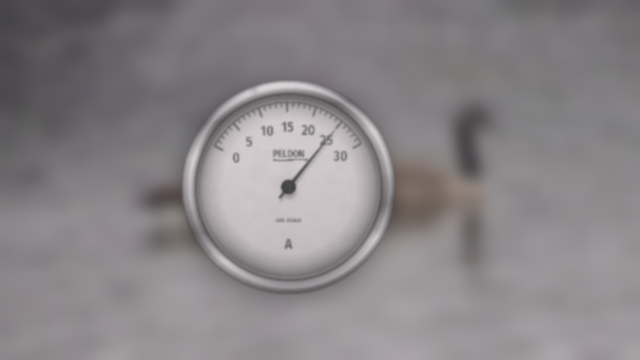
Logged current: 25 A
